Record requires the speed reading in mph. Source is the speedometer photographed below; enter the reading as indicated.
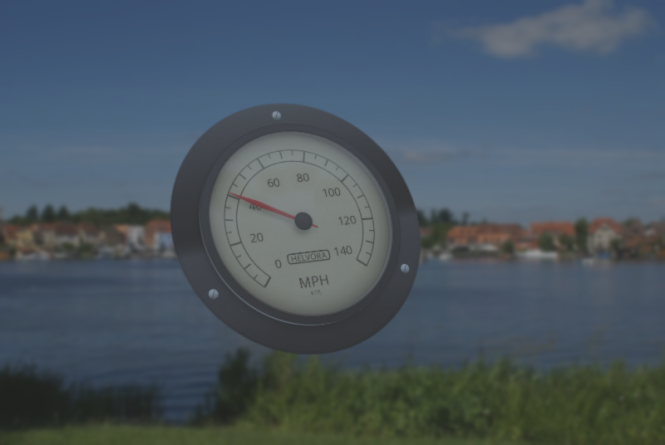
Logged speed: 40 mph
